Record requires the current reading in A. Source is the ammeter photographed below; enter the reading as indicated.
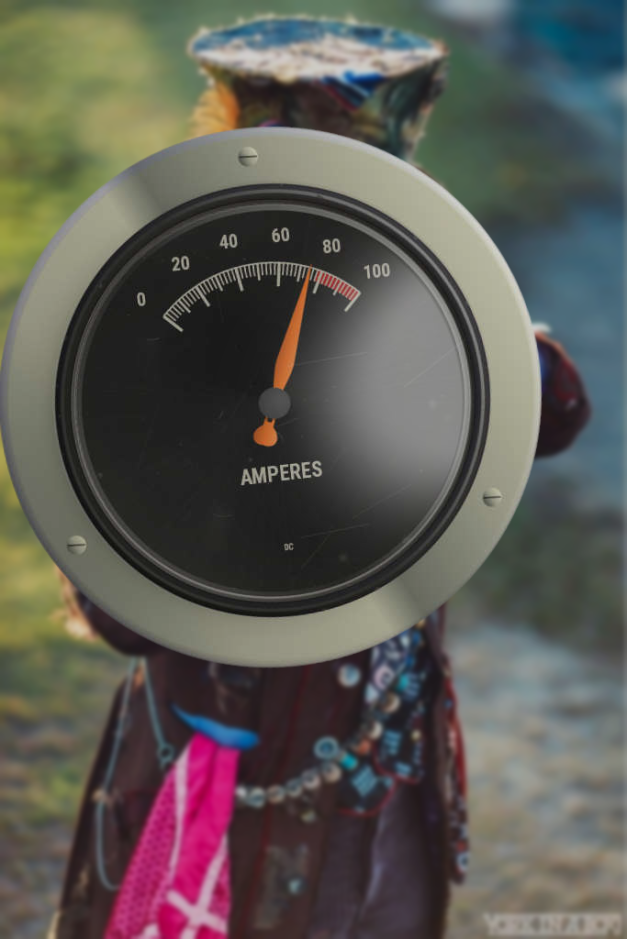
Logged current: 74 A
